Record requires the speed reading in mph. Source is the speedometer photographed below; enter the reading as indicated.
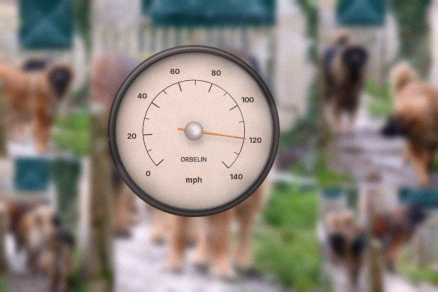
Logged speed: 120 mph
